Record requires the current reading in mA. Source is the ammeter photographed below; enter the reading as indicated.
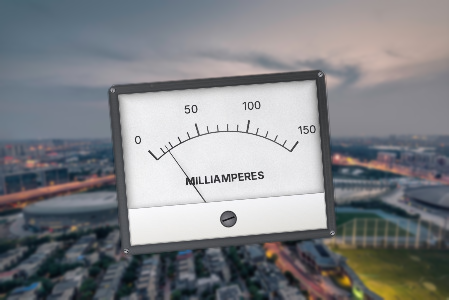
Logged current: 15 mA
